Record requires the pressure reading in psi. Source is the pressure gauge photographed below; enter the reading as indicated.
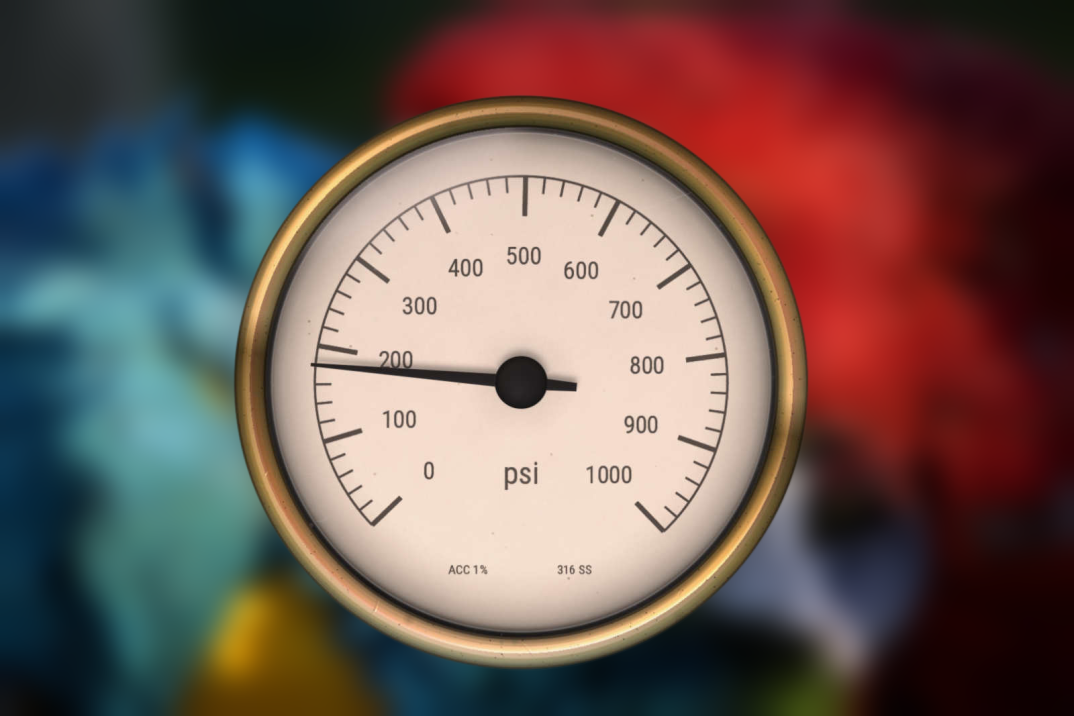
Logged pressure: 180 psi
